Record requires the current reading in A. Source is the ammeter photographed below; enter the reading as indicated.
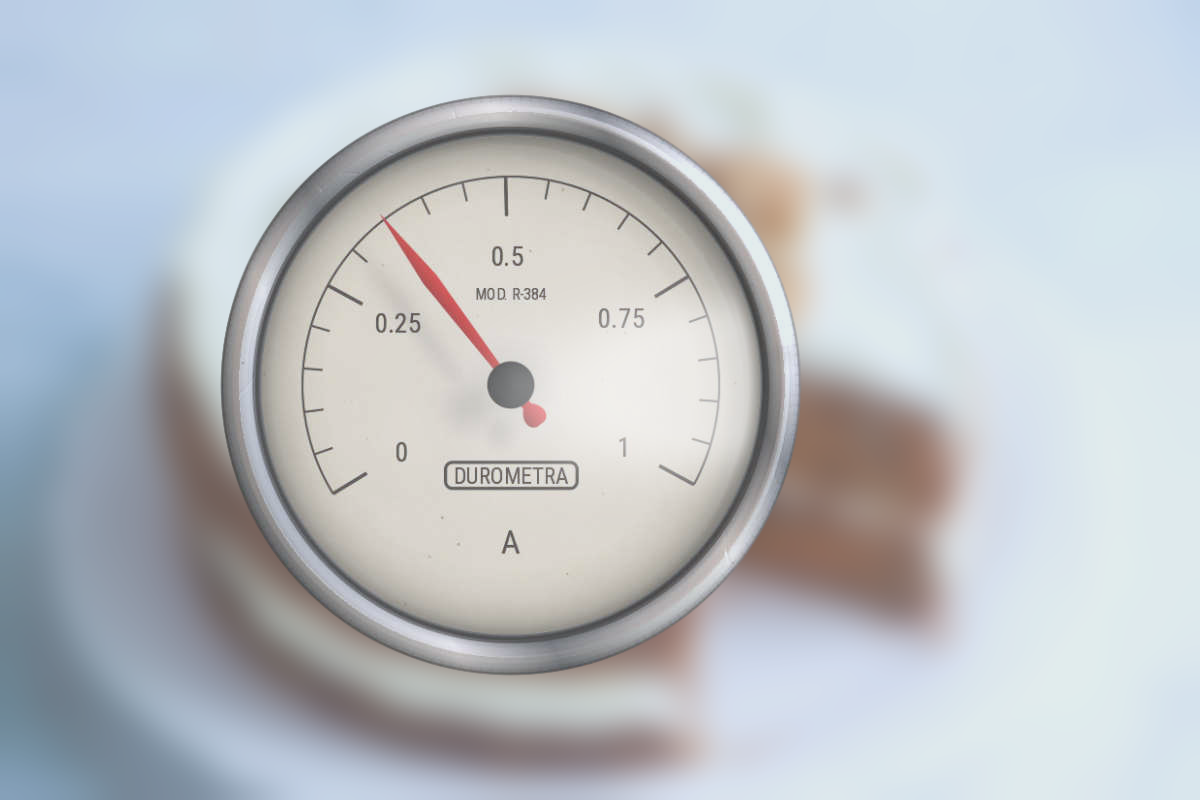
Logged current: 0.35 A
